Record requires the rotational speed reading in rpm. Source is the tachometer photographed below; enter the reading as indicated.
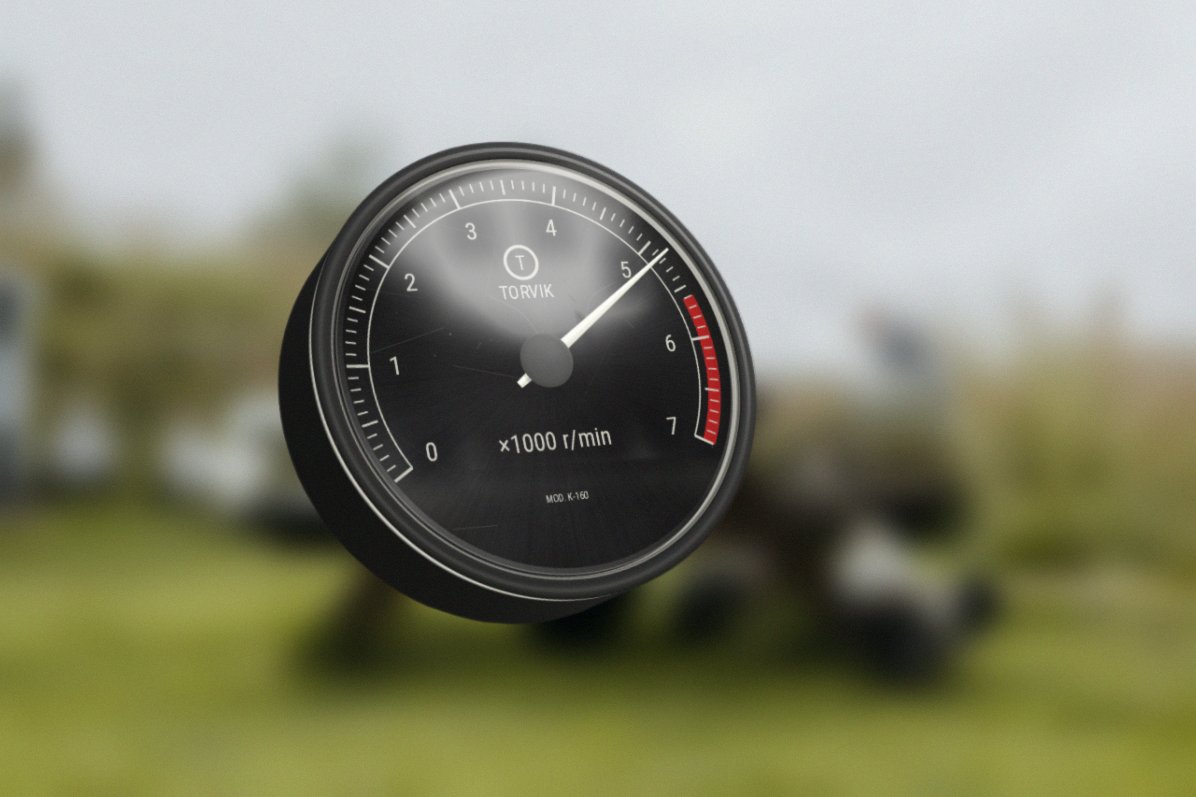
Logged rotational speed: 5150 rpm
